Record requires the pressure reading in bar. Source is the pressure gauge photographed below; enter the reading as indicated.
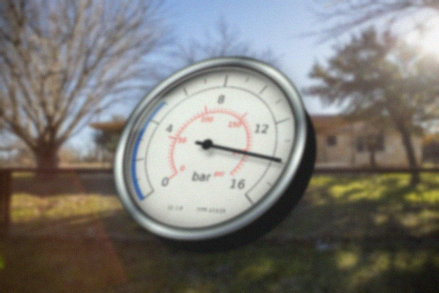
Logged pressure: 14 bar
